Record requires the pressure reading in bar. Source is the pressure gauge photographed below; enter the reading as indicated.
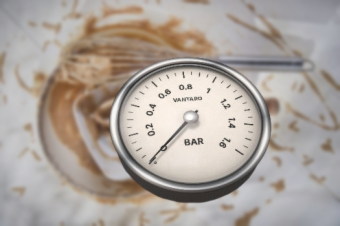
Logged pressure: 0 bar
